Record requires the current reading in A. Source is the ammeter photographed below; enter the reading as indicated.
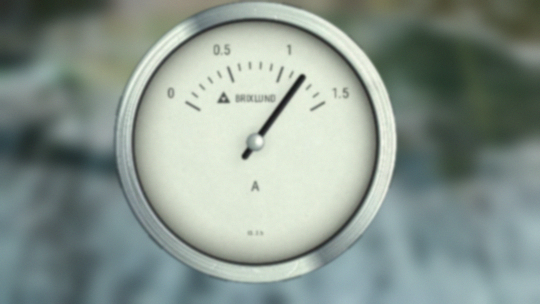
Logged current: 1.2 A
